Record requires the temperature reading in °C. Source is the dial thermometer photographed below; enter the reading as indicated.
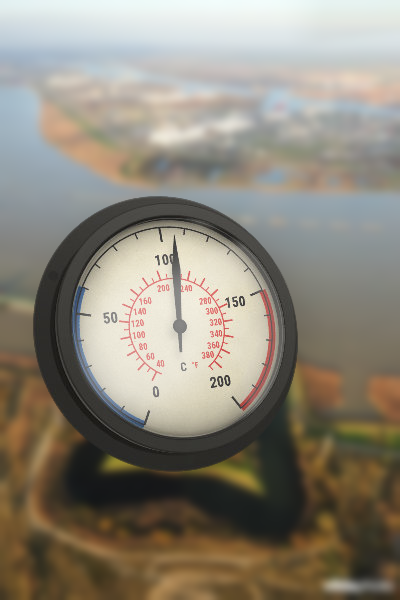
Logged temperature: 105 °C
